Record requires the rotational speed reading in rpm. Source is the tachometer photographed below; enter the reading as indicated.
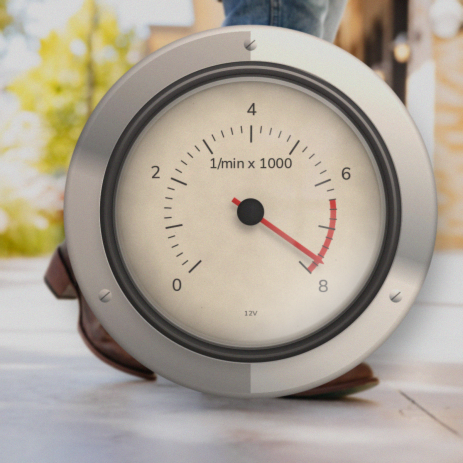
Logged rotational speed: 7700 rpm
